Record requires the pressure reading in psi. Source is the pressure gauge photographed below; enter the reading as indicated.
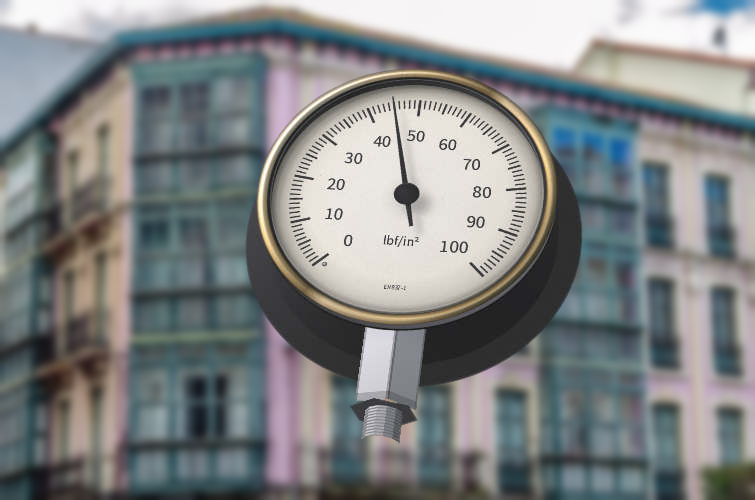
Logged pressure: 45 psi
